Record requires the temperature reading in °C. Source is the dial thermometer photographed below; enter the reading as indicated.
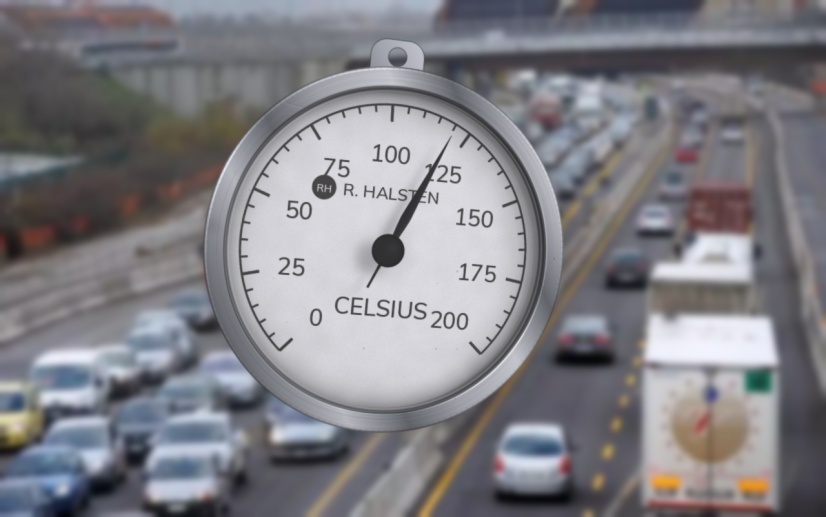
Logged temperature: 120 °C
